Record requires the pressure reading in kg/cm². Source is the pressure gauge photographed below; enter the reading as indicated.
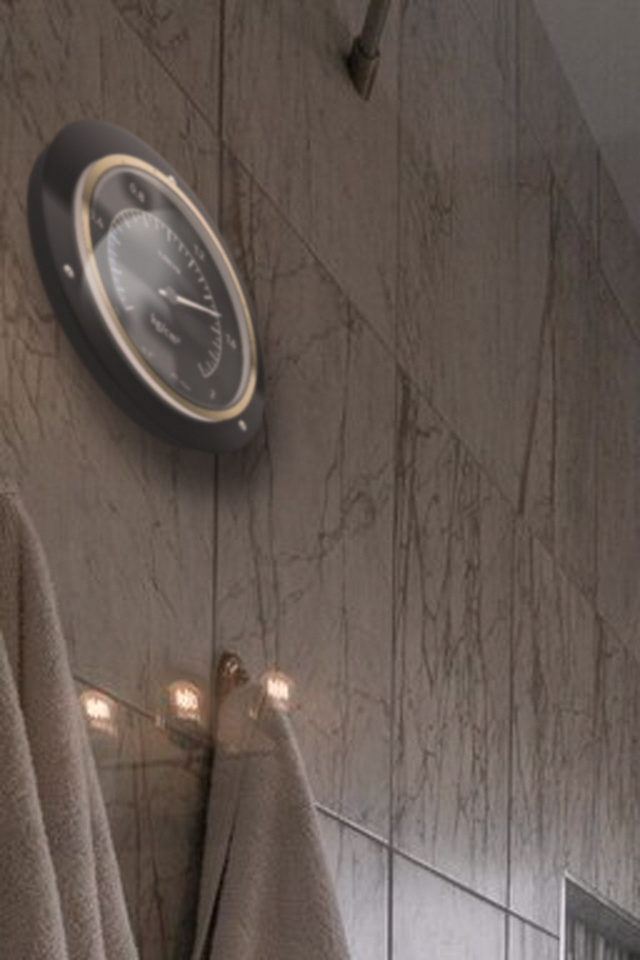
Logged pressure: 1.5 kg/cm²
